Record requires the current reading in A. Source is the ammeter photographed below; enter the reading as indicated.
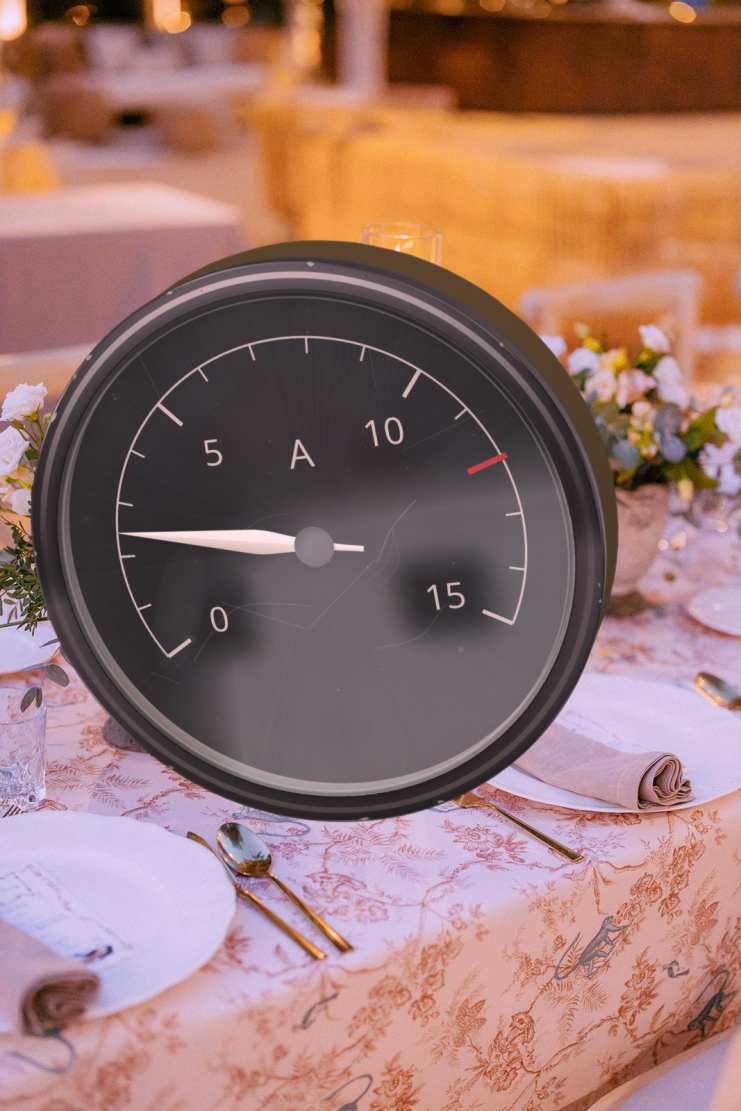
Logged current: 2.5 A
